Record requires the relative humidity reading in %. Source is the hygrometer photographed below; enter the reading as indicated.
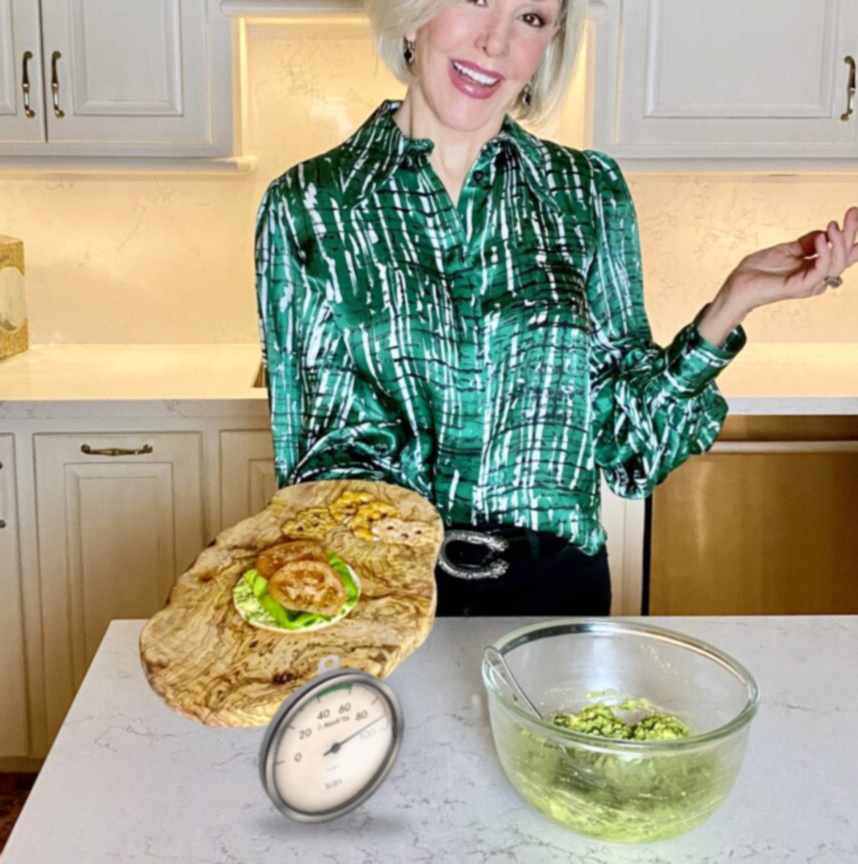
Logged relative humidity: 90 %
